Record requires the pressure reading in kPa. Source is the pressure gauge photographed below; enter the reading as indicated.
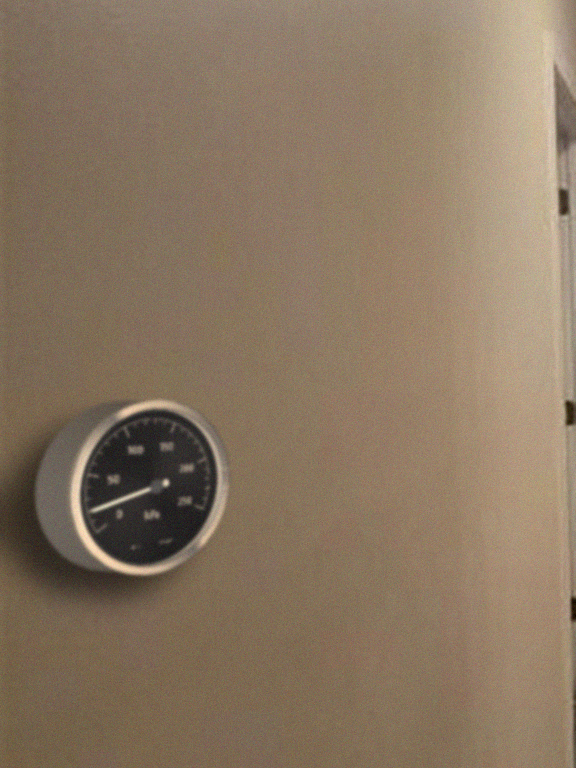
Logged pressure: 20 kPa
